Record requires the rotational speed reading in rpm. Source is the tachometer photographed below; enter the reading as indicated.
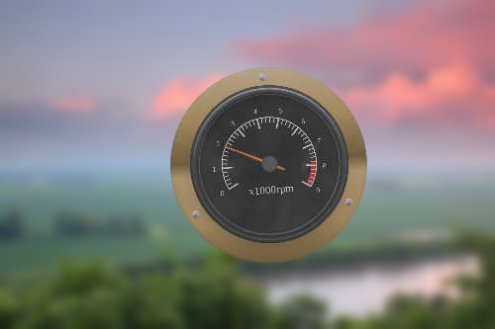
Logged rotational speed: 2000 rpm
